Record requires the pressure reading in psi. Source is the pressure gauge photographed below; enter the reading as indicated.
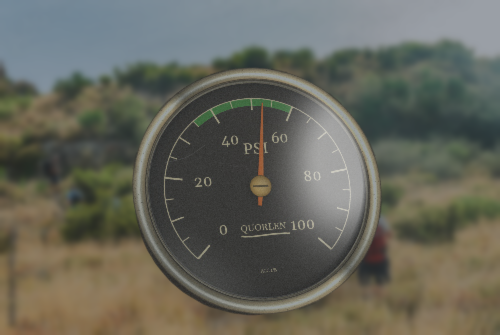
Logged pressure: 52.5 psi
